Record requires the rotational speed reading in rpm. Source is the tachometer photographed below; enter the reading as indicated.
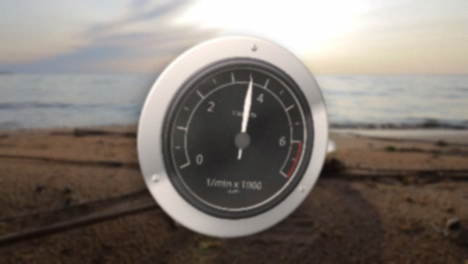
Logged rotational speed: 3500 rpm
